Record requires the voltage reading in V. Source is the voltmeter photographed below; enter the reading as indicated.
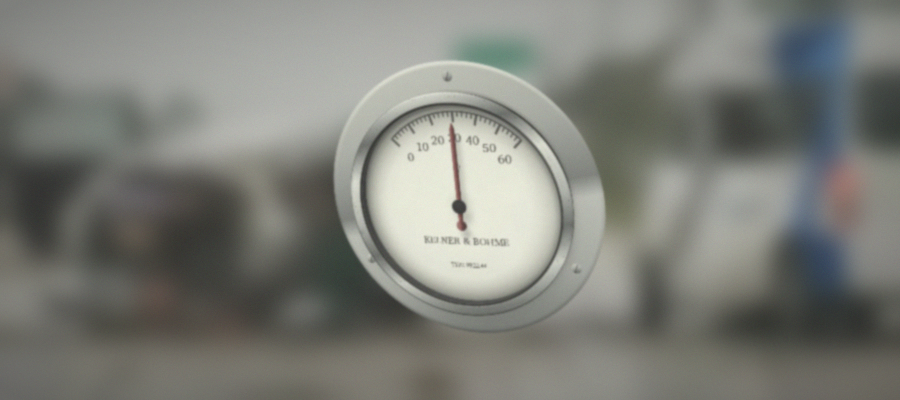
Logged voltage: 30 V
